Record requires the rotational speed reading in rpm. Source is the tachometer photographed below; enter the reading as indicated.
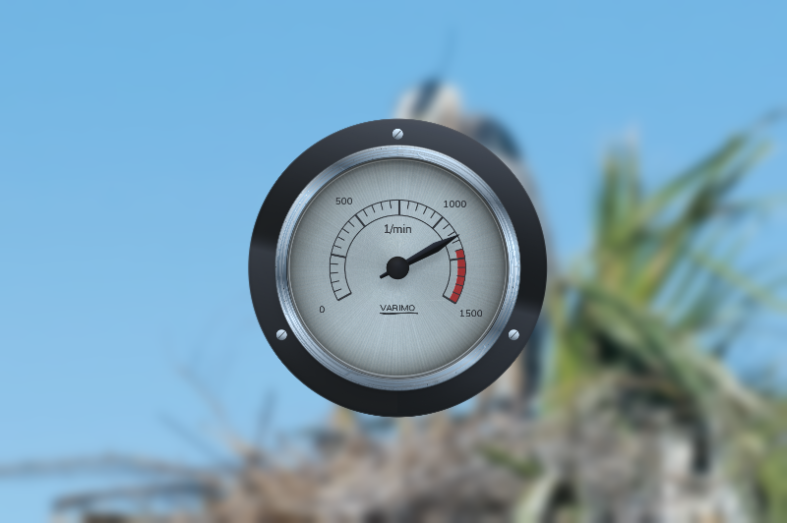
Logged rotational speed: 1125 rpm
